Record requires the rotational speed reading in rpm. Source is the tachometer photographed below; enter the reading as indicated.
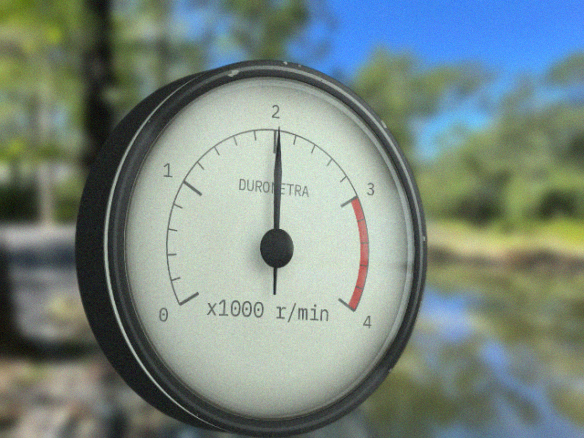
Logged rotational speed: 2000 rpm
